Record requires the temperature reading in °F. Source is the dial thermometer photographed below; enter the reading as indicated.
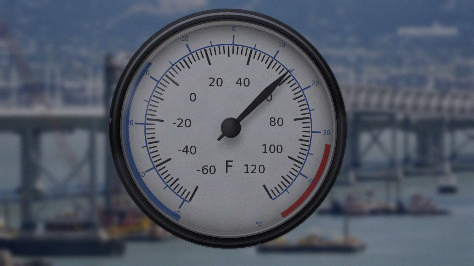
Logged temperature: 58 °F
